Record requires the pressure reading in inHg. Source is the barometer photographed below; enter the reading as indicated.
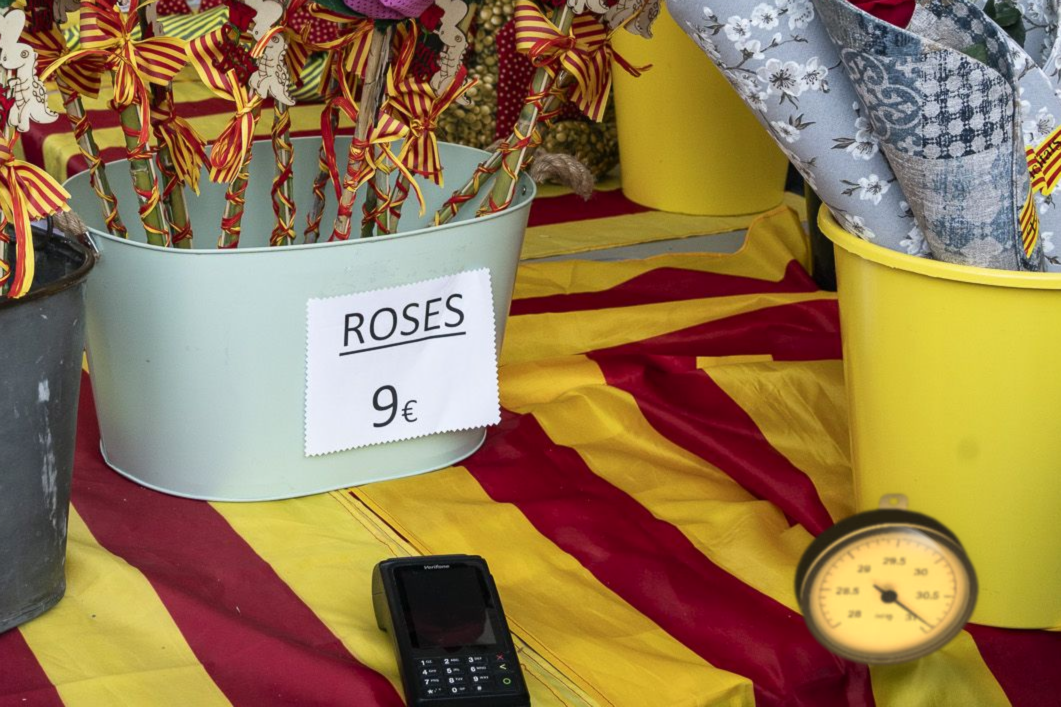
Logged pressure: 30.9 inHg
